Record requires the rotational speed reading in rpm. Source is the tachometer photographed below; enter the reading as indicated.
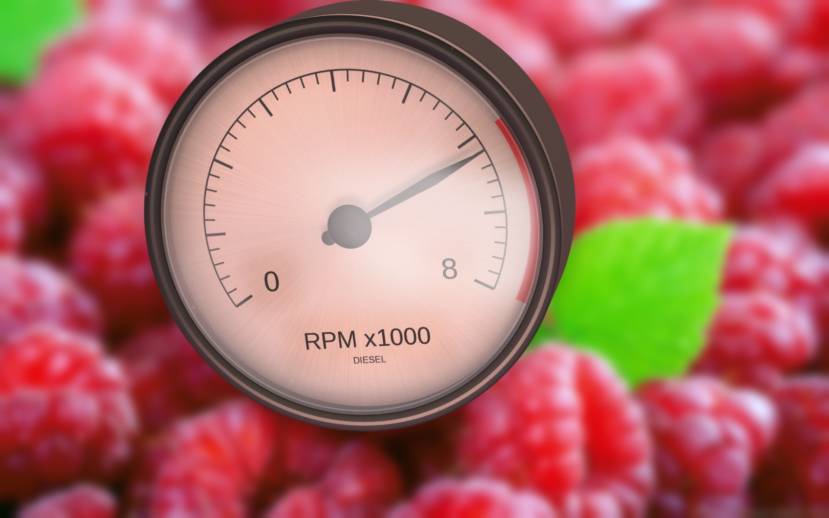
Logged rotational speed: 6200 rpm
